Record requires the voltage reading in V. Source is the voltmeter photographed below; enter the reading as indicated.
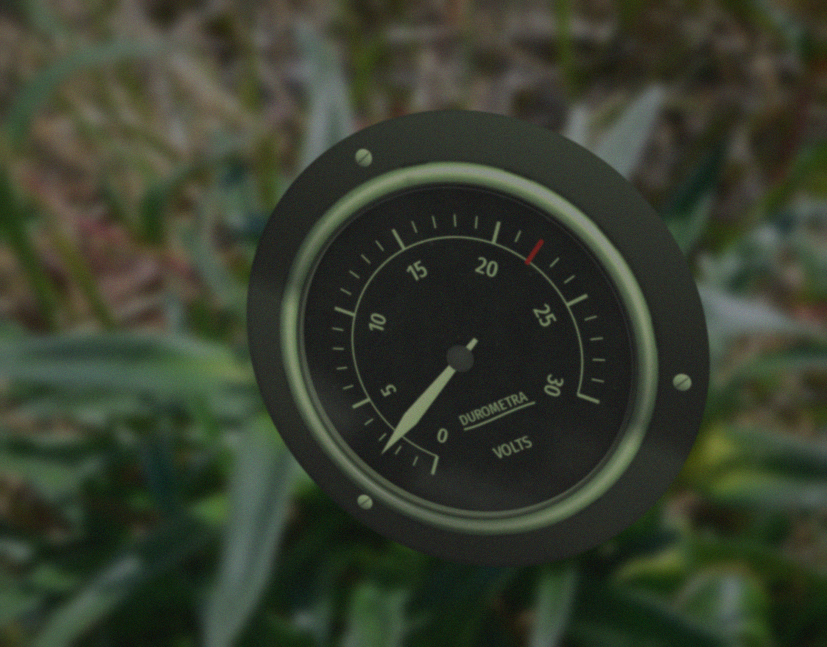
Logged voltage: 2.5 V
